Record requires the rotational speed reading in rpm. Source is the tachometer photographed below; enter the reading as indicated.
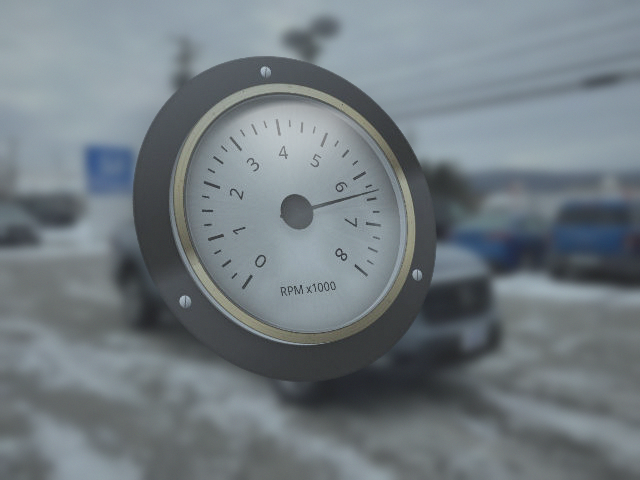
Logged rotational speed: 6375 rpm
